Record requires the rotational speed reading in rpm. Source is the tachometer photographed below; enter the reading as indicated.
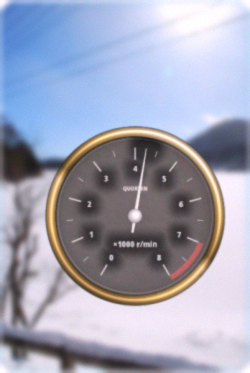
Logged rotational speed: 4250 rpm
